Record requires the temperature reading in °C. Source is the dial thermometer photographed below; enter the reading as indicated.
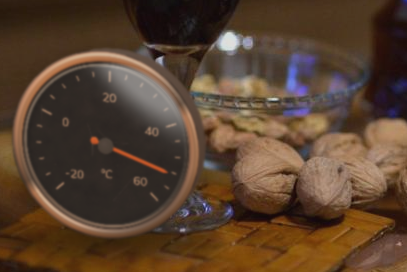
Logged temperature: 52 °C
